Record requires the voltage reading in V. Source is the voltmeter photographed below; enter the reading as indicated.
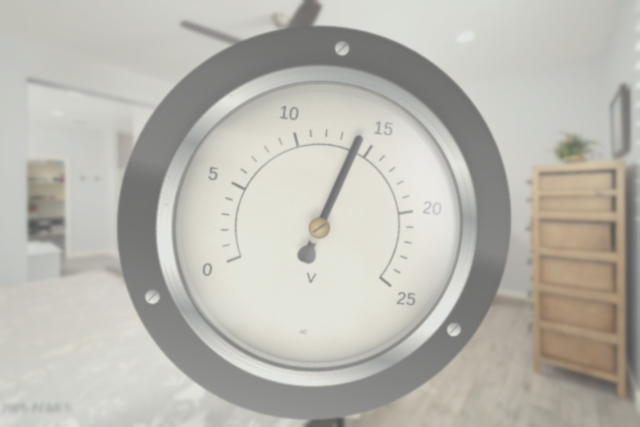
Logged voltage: 14 V
